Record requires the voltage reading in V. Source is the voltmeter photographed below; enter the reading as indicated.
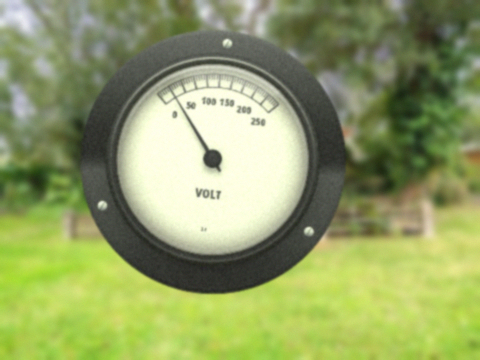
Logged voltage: 25 V
